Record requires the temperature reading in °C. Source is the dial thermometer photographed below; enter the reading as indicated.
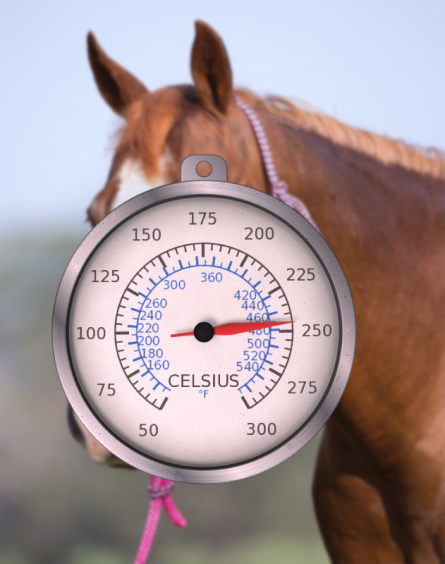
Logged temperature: 245 °C
